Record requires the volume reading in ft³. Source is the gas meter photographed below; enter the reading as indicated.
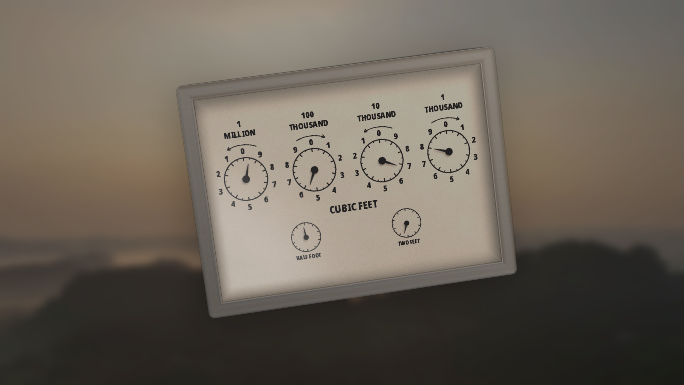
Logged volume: 956800 ft³
